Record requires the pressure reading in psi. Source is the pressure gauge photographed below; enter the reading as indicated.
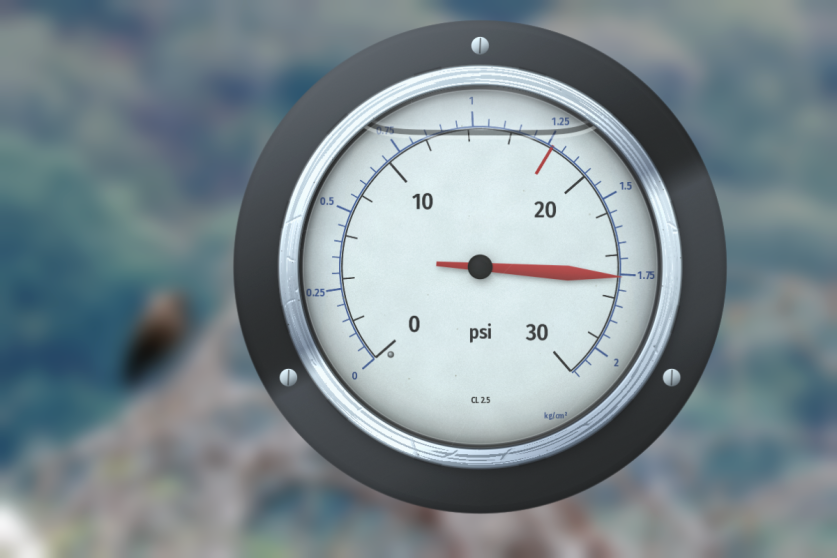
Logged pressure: 25 psi
